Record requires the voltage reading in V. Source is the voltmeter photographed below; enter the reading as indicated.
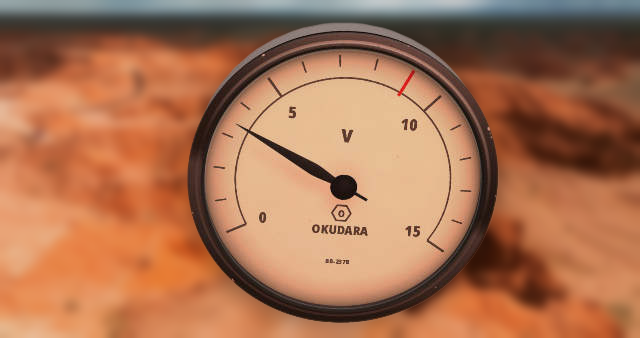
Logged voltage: 3.5 V
